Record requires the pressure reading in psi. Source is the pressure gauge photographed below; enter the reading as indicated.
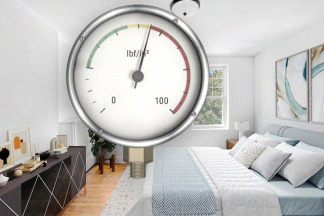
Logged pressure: 55 psi
